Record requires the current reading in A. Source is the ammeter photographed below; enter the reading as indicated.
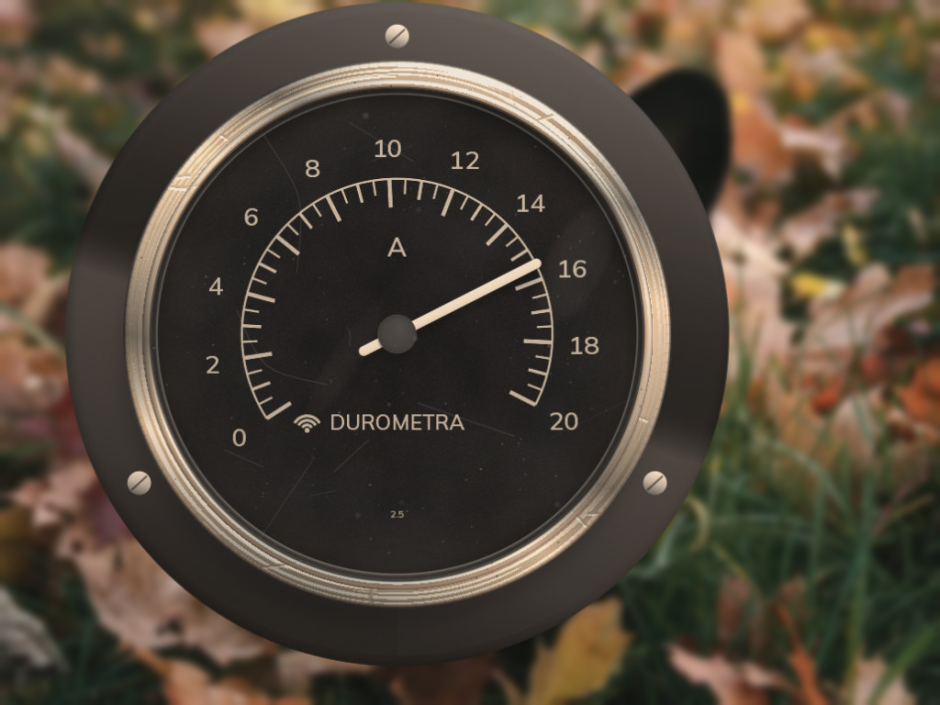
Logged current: 15.5 A
